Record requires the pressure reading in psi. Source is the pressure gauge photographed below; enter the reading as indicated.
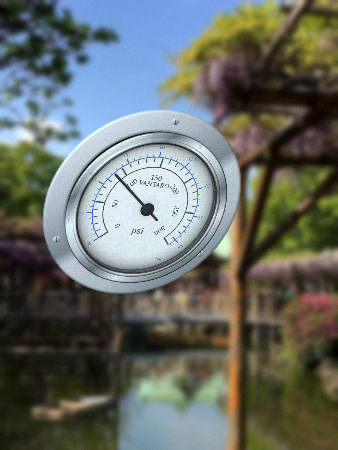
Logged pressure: 90 psi
